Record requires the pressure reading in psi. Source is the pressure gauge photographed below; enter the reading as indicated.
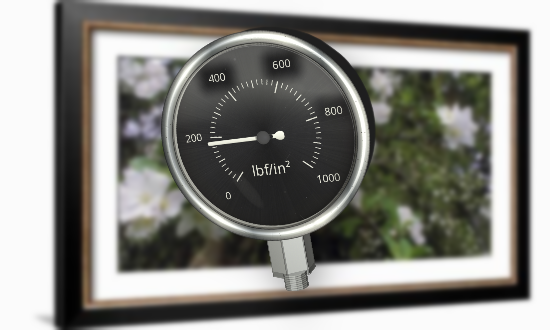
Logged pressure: 180 psi
